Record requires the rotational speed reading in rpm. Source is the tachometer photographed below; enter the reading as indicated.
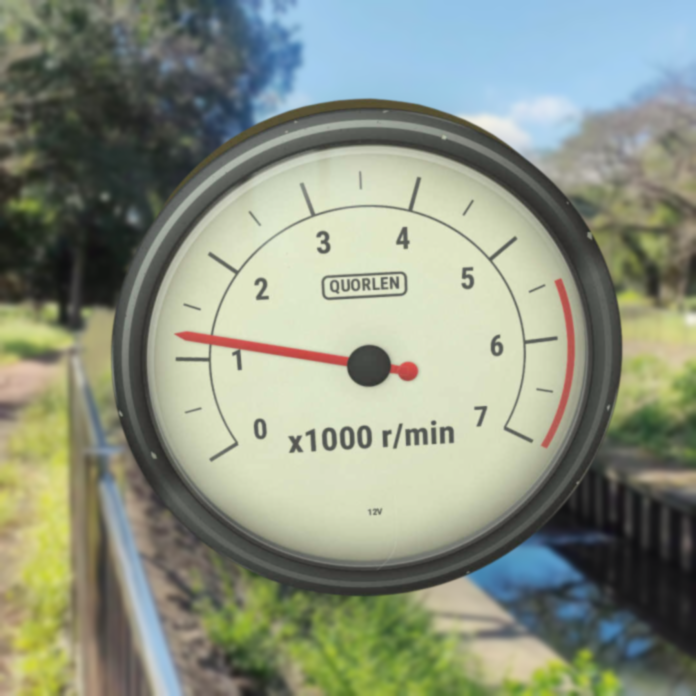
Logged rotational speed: 1250 rpm
